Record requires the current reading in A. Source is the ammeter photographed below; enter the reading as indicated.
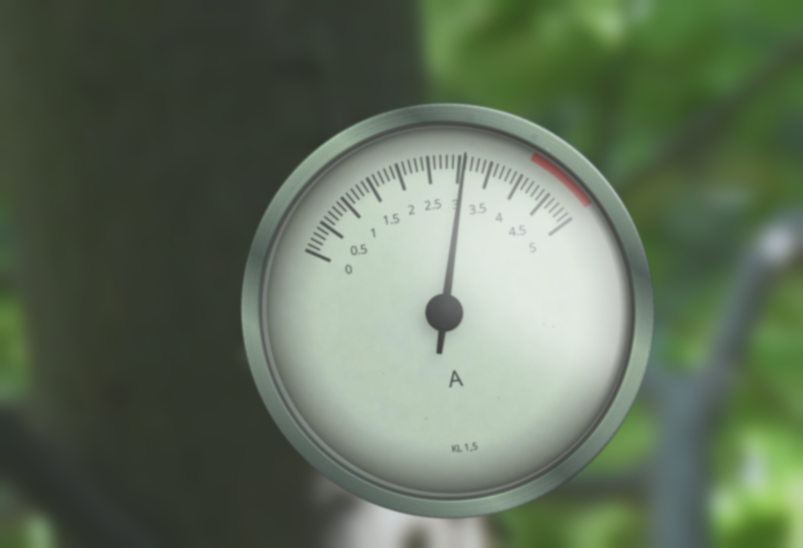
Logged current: 3.1 A
